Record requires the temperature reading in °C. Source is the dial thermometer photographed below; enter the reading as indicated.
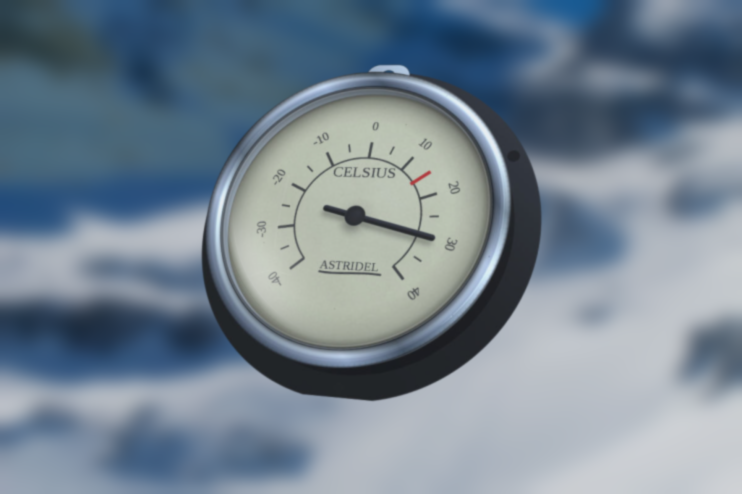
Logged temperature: 30 °C
